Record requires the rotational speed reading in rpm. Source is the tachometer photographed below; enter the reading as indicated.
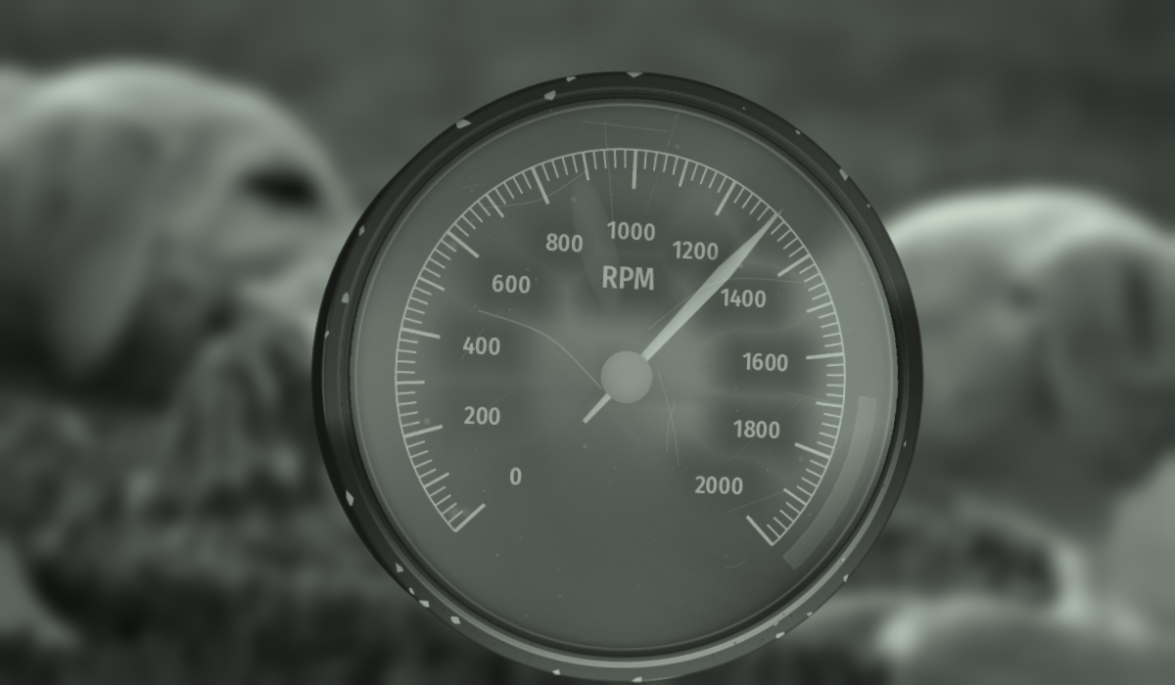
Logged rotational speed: 1300 rpm
